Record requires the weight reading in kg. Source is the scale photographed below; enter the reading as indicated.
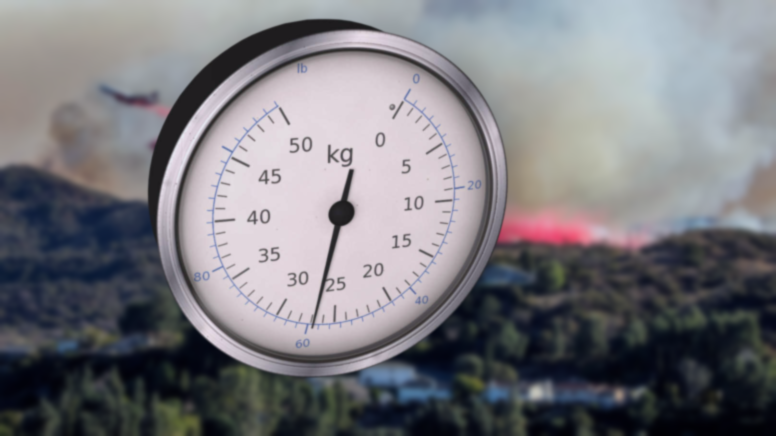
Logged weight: 27 kg
